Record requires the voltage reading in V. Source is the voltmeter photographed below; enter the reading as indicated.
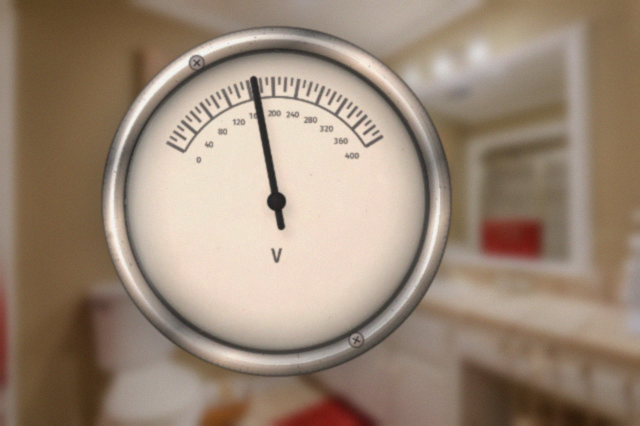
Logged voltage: 170 V
